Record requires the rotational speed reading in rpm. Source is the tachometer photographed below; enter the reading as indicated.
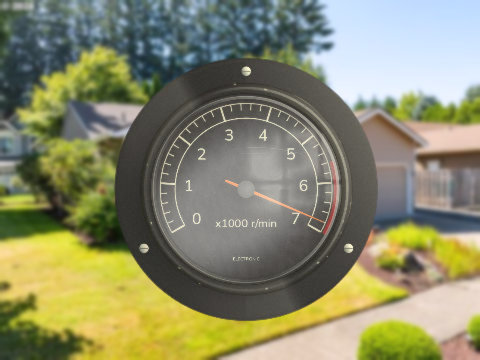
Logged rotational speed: 6800 rpm
